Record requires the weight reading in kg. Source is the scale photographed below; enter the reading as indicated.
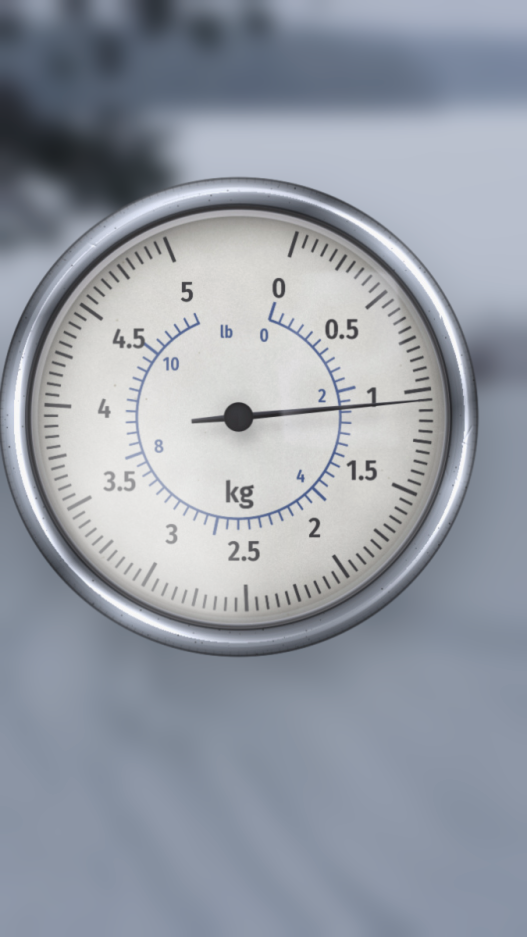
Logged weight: 1.05 kg
